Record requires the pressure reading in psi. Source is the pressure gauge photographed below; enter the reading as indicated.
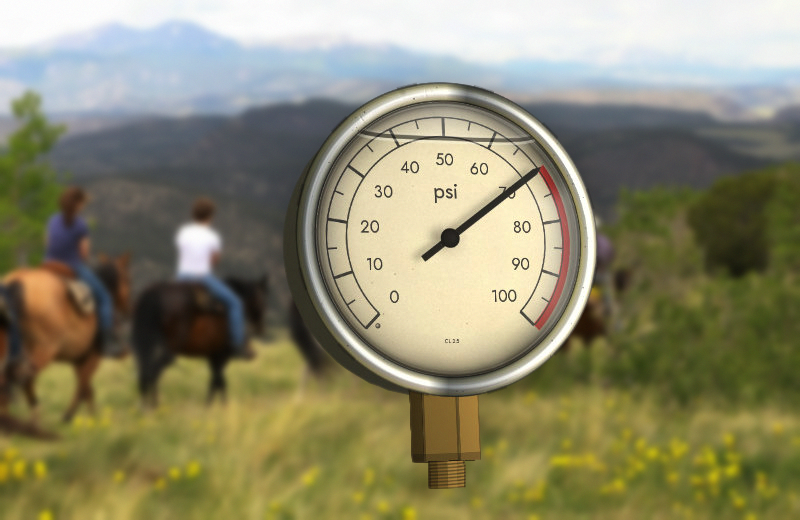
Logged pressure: 70 psi
